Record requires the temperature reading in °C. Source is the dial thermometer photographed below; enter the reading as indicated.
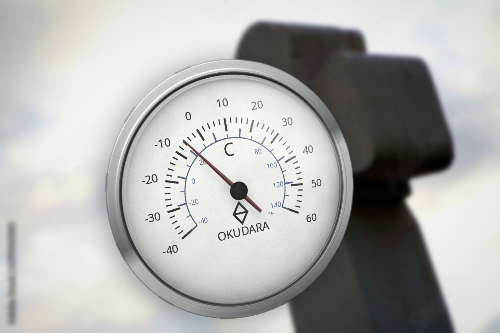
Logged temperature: -6 °C
